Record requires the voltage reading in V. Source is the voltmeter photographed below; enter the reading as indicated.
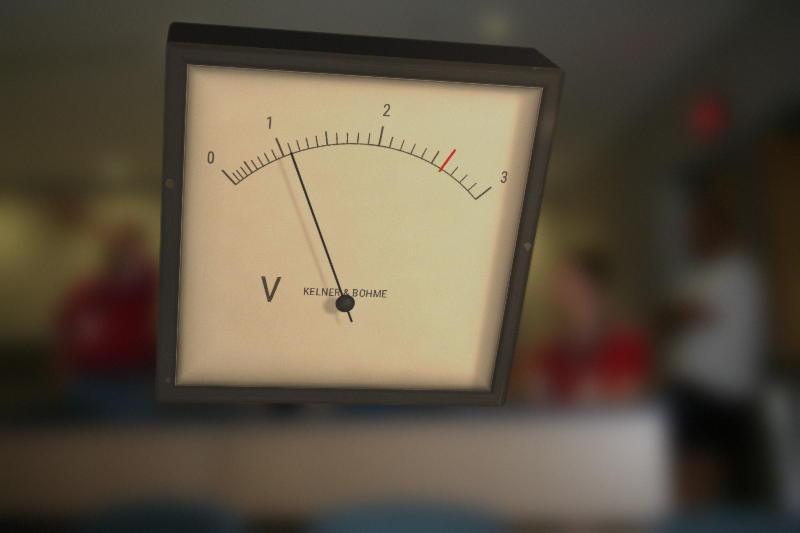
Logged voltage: 1.1 V
